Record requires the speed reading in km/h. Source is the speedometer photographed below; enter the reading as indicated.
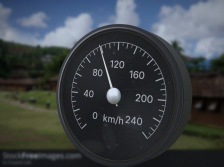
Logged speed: 100 km/h
